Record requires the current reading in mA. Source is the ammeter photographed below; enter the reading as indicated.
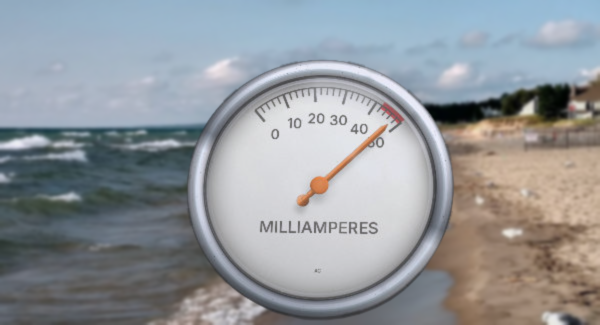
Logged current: 48 mA
